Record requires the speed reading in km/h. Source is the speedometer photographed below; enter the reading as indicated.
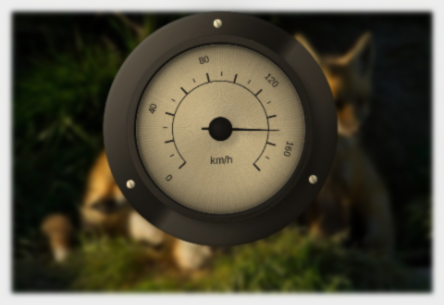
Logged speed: 150 km/h
